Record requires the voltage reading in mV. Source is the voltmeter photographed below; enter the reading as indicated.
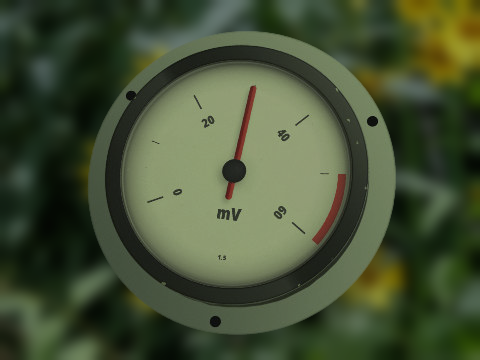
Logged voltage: 30 mV
